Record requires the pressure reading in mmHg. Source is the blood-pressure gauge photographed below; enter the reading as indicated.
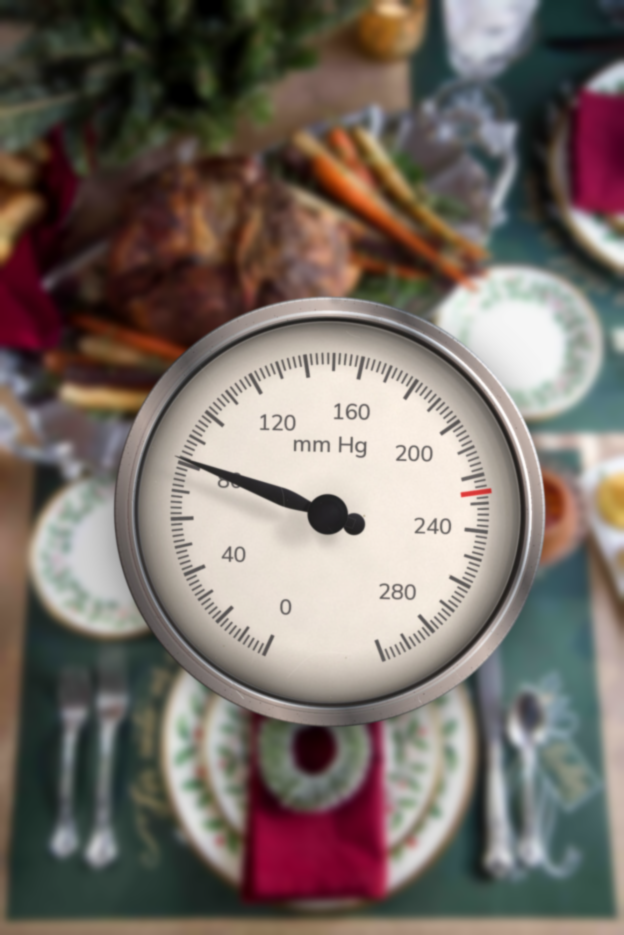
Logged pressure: 82 mmHg
